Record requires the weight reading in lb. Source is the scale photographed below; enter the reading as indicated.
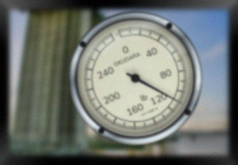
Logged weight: 110 lb
